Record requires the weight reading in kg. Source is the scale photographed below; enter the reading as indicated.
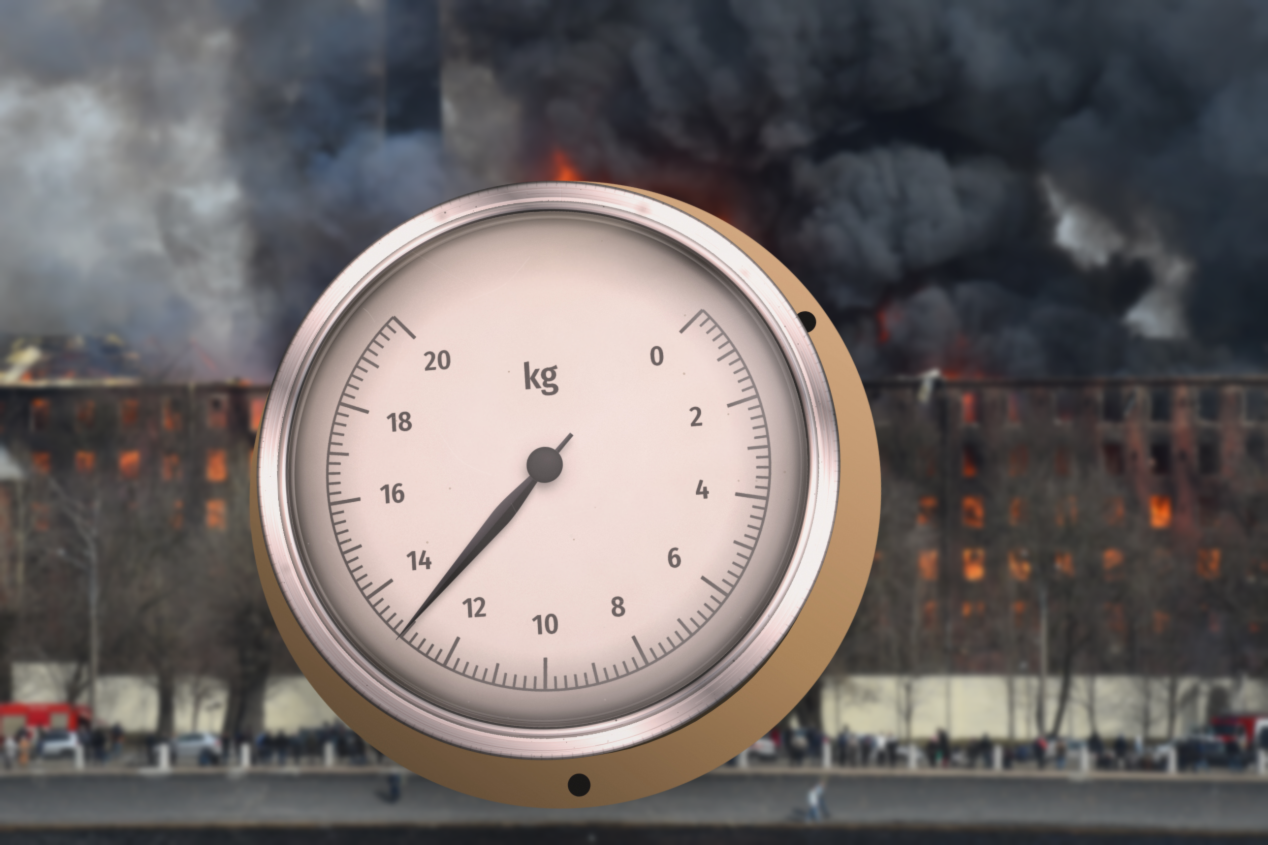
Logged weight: 13 kg
